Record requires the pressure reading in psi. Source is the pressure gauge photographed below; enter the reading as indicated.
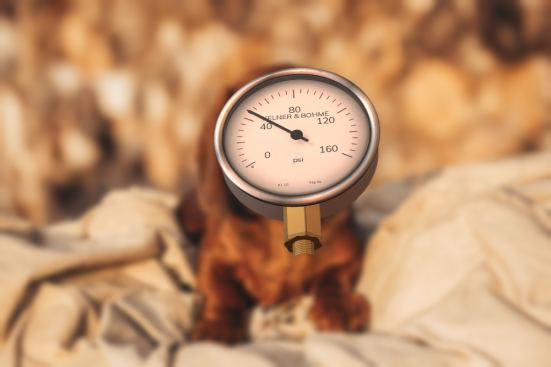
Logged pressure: 45 psi
